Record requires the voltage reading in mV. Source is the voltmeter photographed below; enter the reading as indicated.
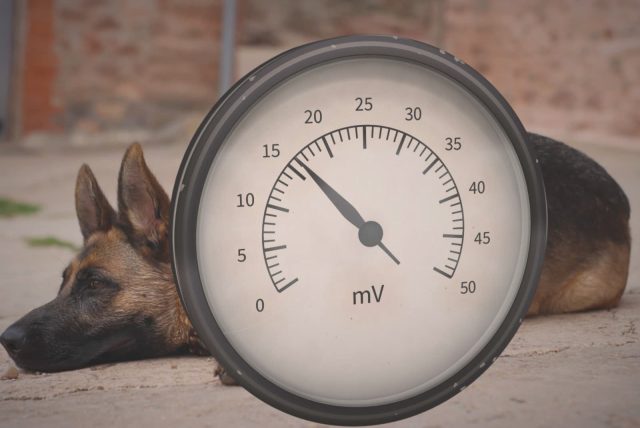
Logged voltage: 16 mV
